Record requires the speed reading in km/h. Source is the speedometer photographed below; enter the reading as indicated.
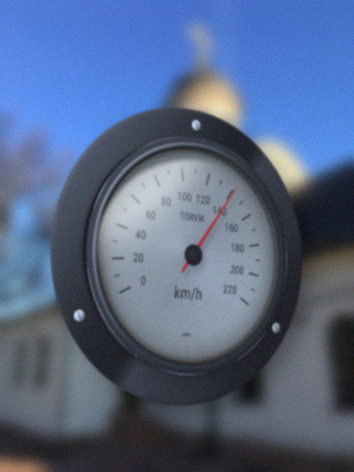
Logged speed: 140 km/h
